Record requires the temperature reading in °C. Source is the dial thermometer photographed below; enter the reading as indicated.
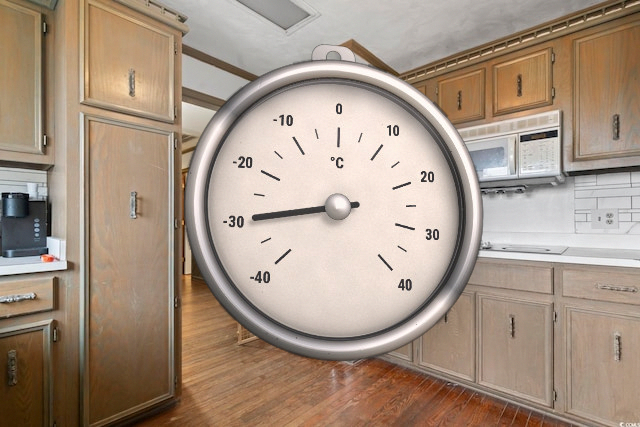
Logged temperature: -30 °C
